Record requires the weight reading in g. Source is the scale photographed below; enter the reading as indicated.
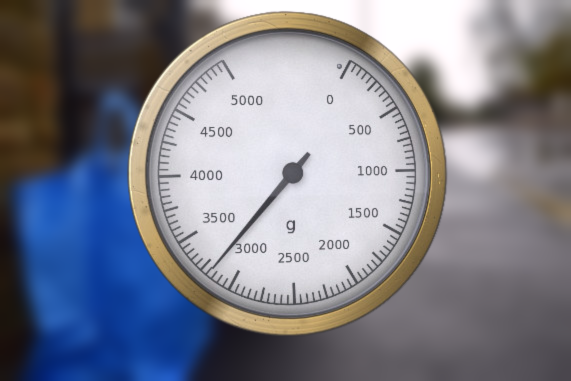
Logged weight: 3200 g
